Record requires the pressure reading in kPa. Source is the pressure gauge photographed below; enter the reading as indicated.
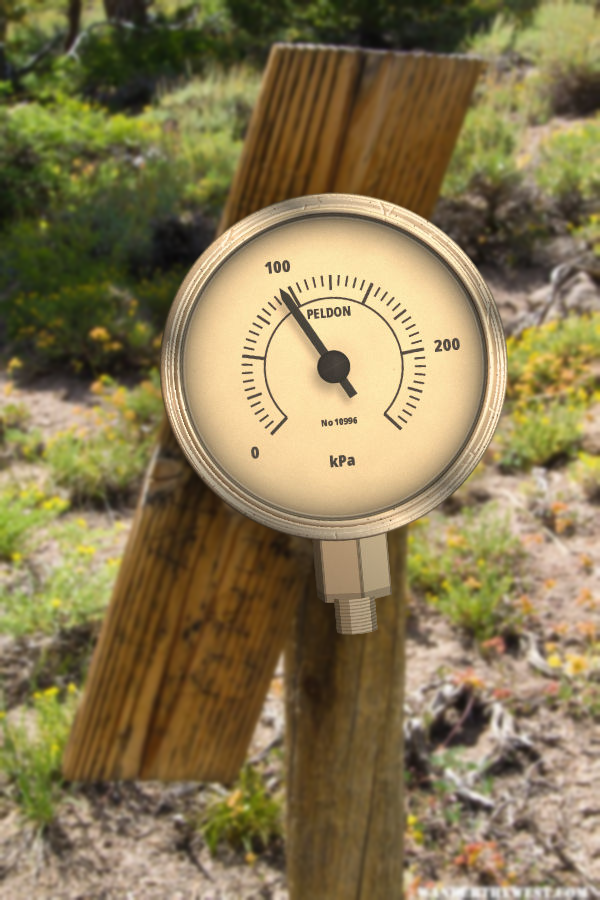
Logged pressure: 95 kPa
